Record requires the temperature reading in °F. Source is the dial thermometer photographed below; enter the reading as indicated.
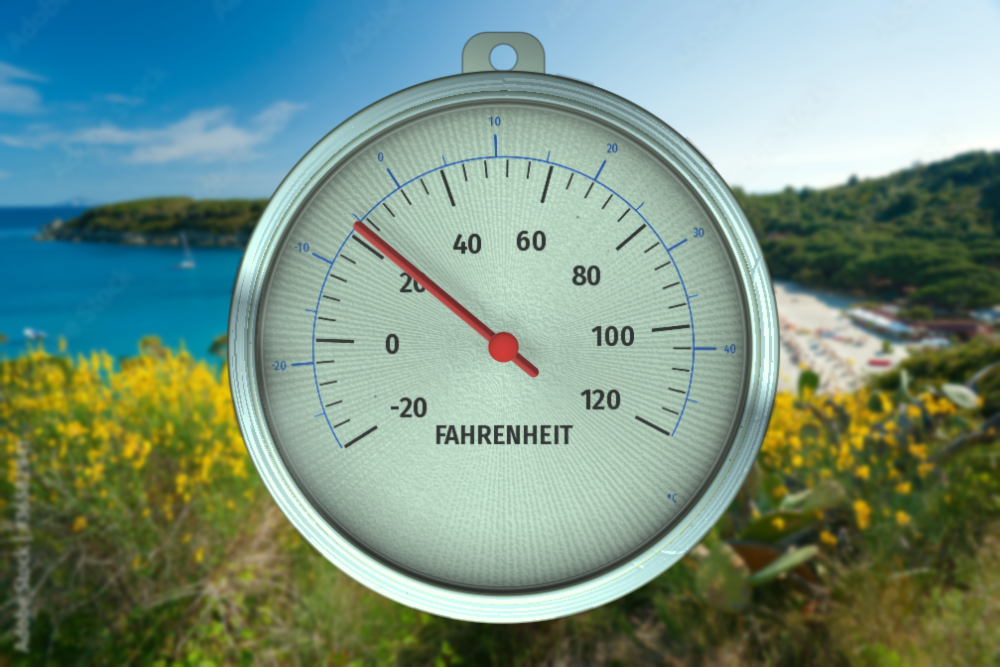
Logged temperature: 22 °F
